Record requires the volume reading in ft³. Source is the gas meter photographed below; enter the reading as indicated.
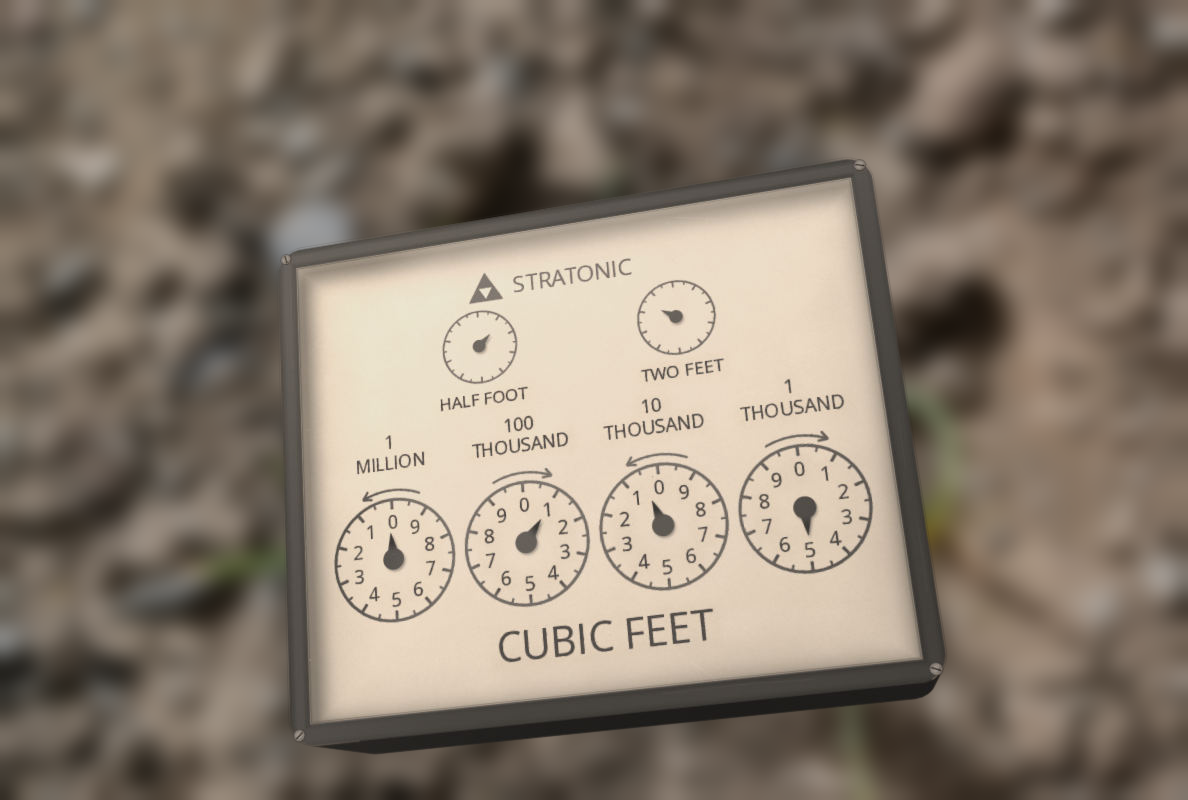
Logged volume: 10500 ft³
